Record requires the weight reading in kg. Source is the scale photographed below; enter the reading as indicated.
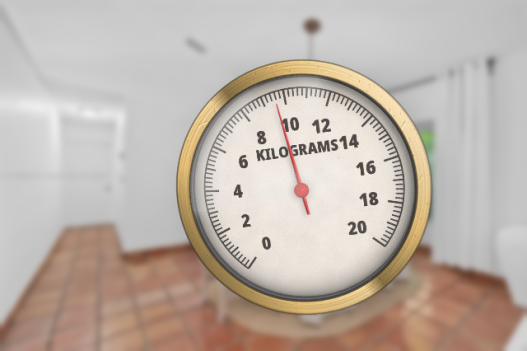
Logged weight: 9.6 kg
